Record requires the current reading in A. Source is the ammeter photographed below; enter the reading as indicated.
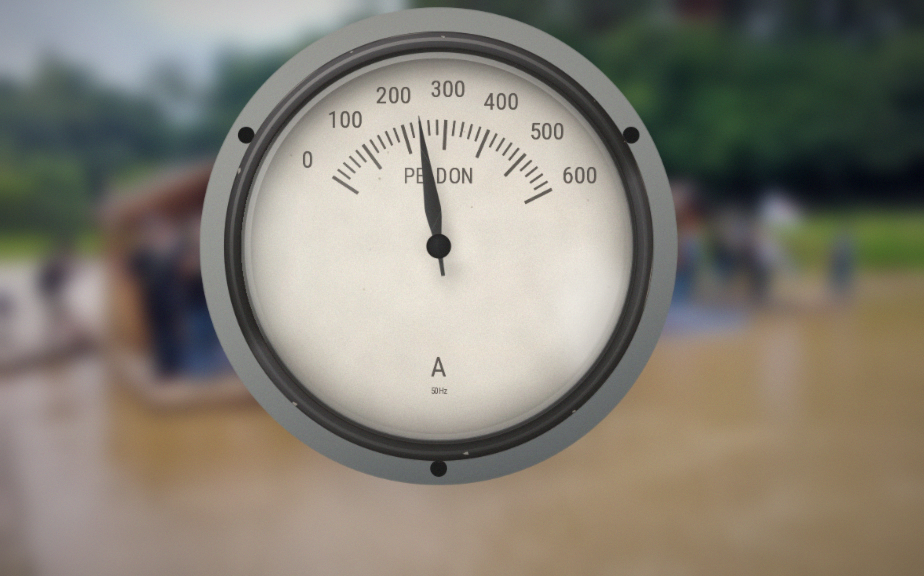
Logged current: 240 A
